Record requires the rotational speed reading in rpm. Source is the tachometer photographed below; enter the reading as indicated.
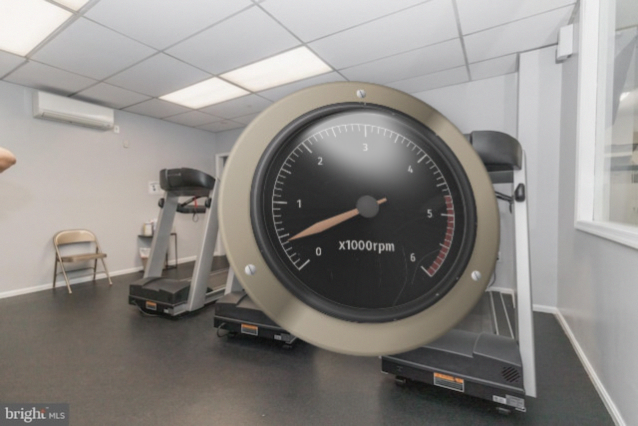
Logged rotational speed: 400 rpm
